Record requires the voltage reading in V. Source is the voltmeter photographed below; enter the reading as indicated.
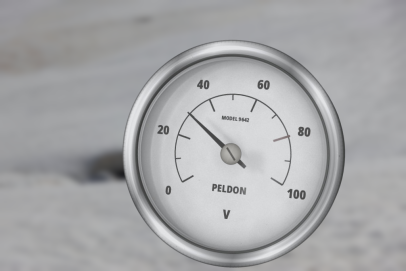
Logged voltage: 30 V
